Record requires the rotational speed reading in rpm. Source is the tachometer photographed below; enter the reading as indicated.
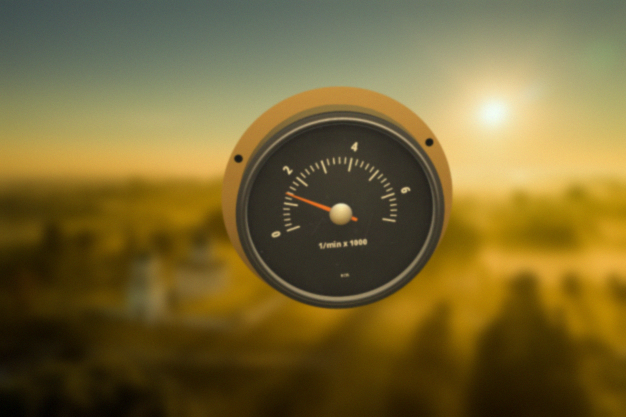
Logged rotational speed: 1400 rpm
